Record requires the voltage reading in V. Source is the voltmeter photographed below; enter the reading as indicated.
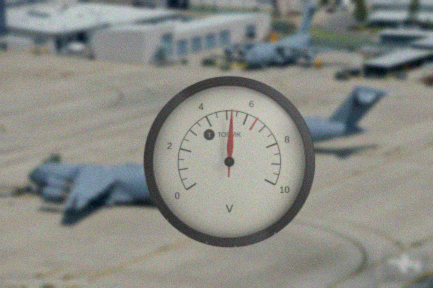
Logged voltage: 5.25 V
